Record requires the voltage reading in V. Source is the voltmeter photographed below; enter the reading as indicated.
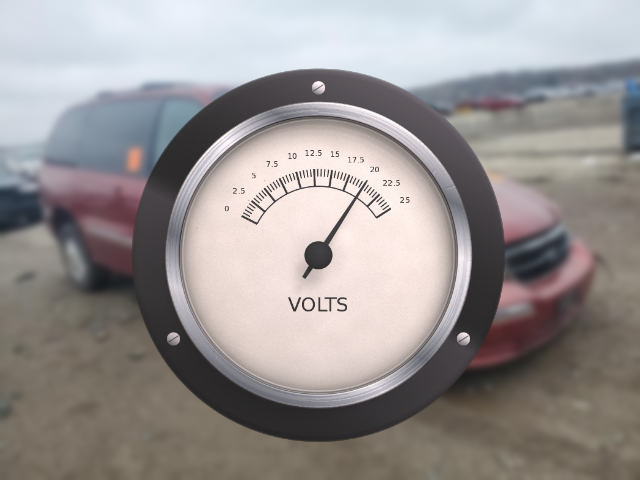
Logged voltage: 20 V
